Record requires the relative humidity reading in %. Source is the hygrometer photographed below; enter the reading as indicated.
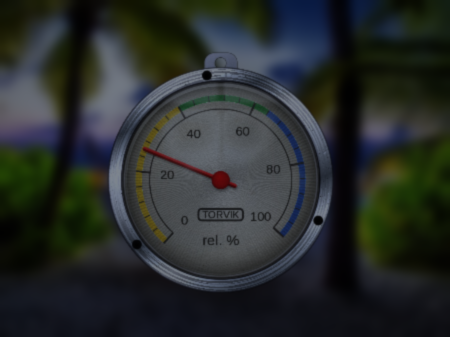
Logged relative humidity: 26 %
